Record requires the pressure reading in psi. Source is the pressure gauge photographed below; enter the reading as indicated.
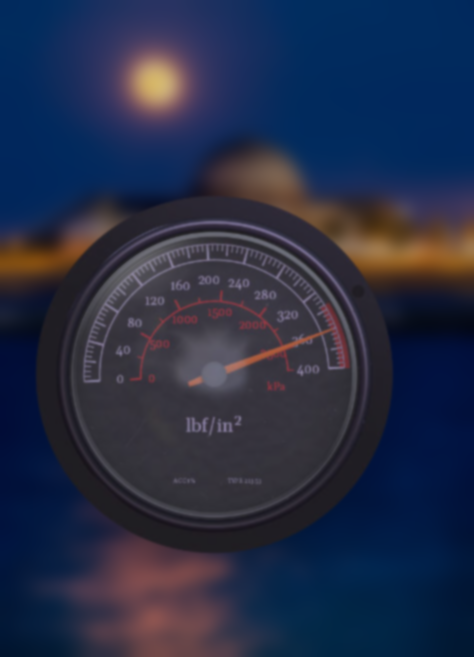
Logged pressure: 360 psi
